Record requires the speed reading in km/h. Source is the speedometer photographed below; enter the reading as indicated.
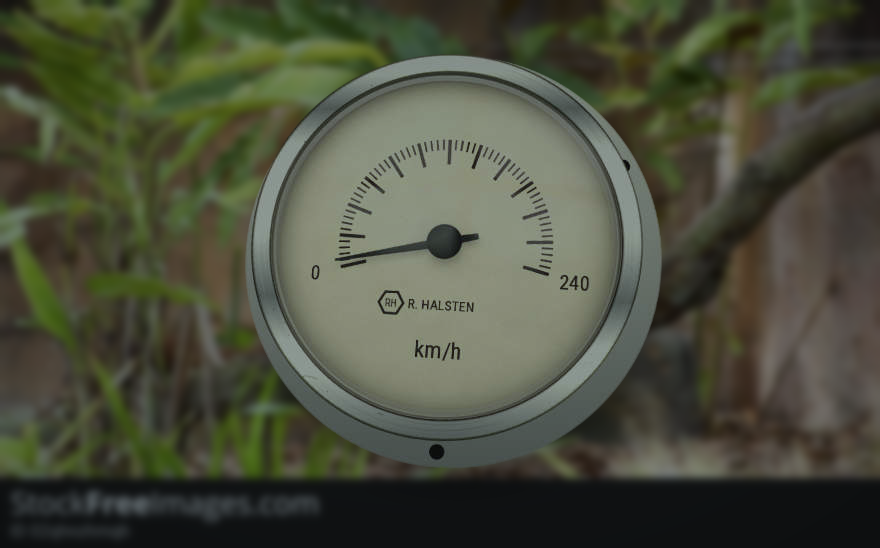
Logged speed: 4 km/h
